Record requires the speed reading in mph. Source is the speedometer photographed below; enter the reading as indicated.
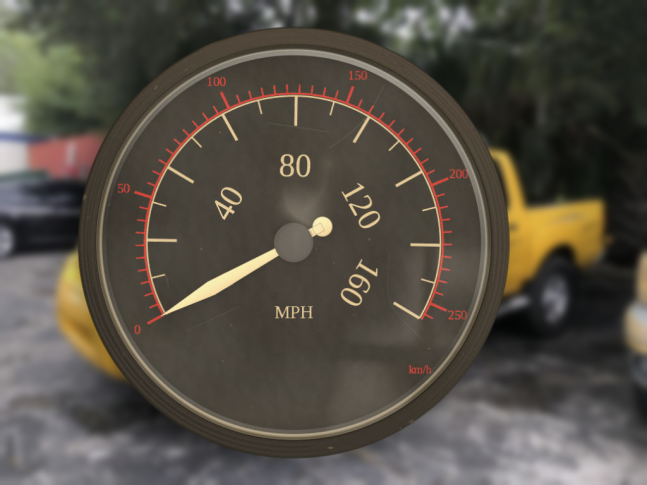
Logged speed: 0 mph
